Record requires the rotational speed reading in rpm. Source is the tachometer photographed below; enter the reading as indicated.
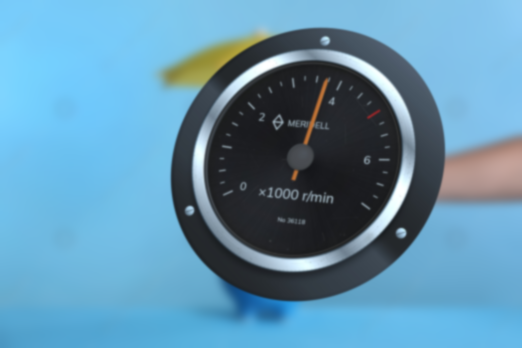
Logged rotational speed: 3750 rpm
